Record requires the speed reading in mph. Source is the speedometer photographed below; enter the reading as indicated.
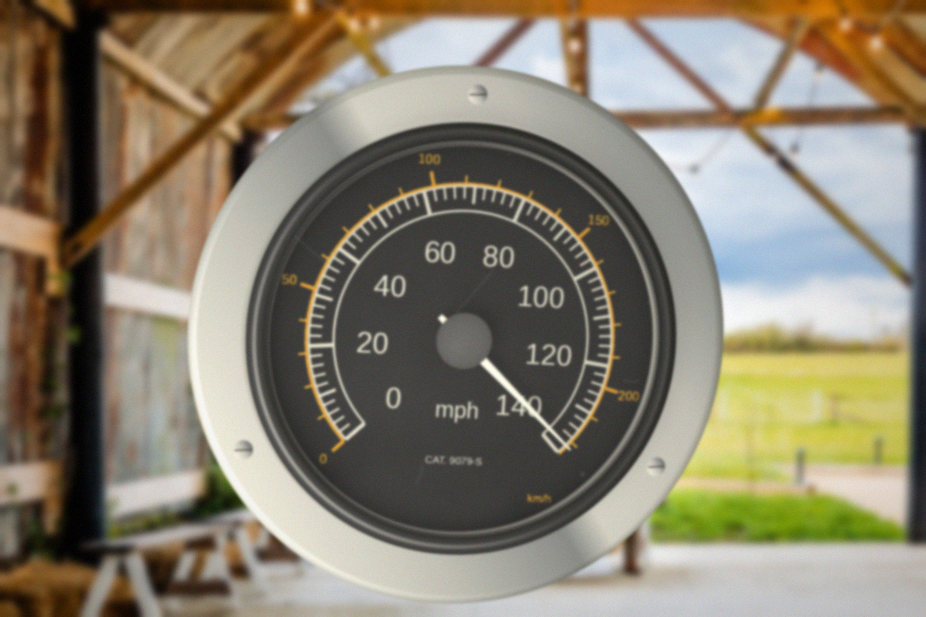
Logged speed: 138 mph
